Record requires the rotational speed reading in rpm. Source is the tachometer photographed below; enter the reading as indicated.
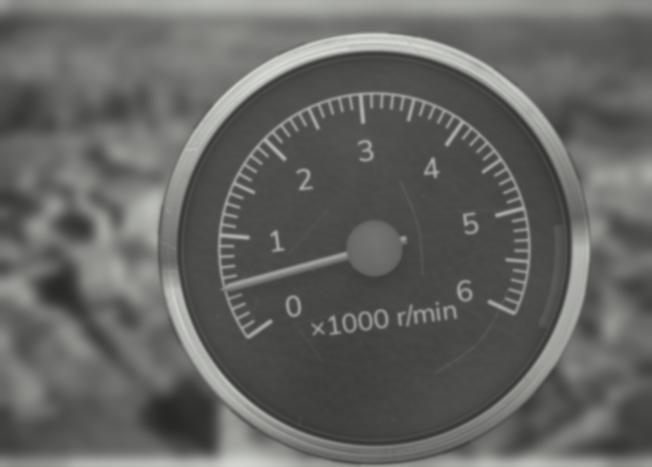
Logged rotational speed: 500 rpm
